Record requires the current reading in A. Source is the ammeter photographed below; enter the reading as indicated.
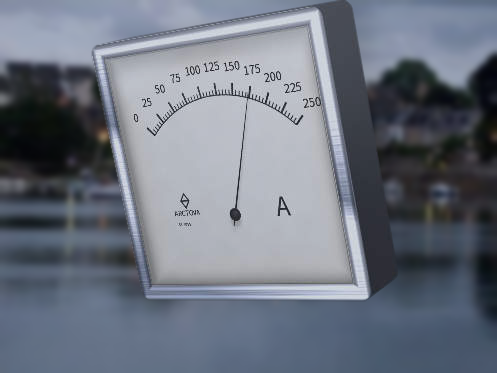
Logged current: 175 A
